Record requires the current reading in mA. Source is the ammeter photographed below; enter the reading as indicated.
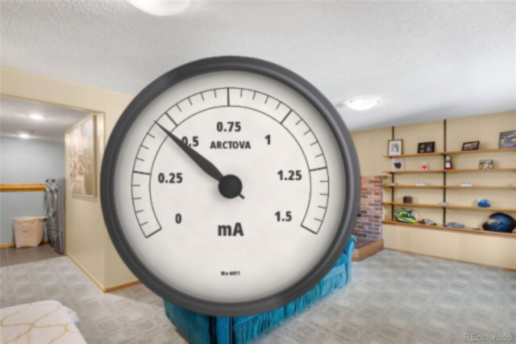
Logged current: 0.45 mA
